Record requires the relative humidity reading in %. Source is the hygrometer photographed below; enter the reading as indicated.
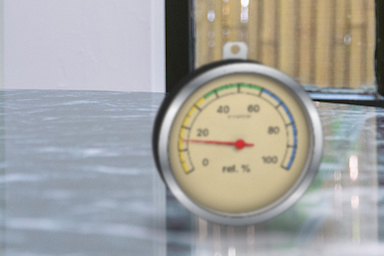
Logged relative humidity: 15 %
